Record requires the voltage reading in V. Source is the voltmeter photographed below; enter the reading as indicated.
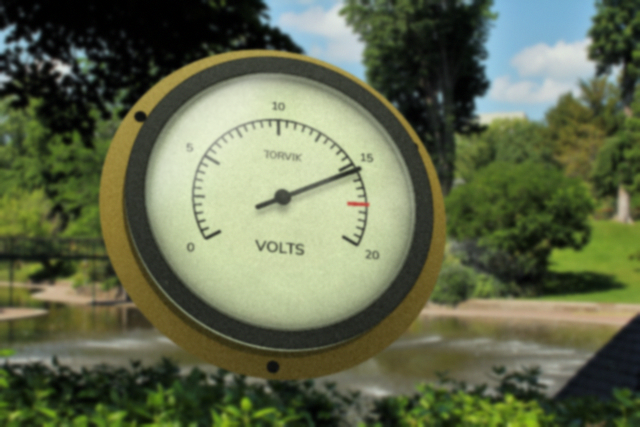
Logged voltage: 15.5 V
